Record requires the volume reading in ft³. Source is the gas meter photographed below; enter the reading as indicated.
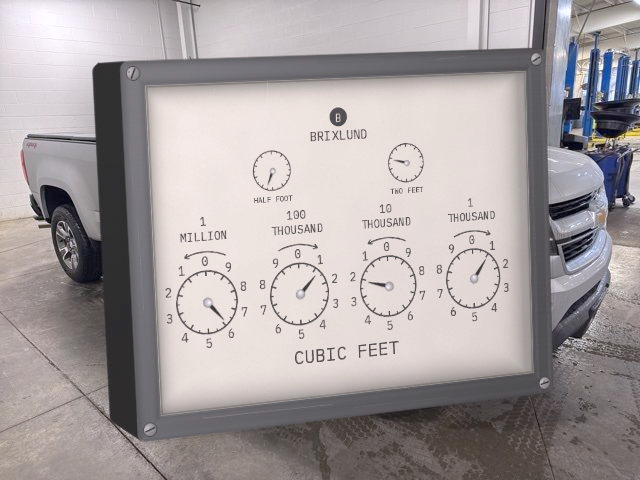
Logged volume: 612100 ft³
